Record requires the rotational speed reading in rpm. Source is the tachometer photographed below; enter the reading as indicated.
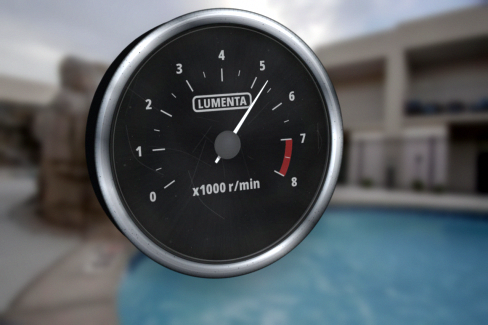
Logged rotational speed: 5250 rpm
